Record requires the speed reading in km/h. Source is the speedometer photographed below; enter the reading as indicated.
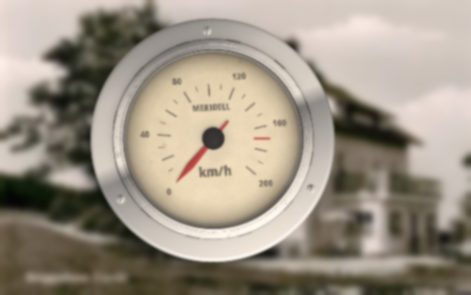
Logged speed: 0 km/h
